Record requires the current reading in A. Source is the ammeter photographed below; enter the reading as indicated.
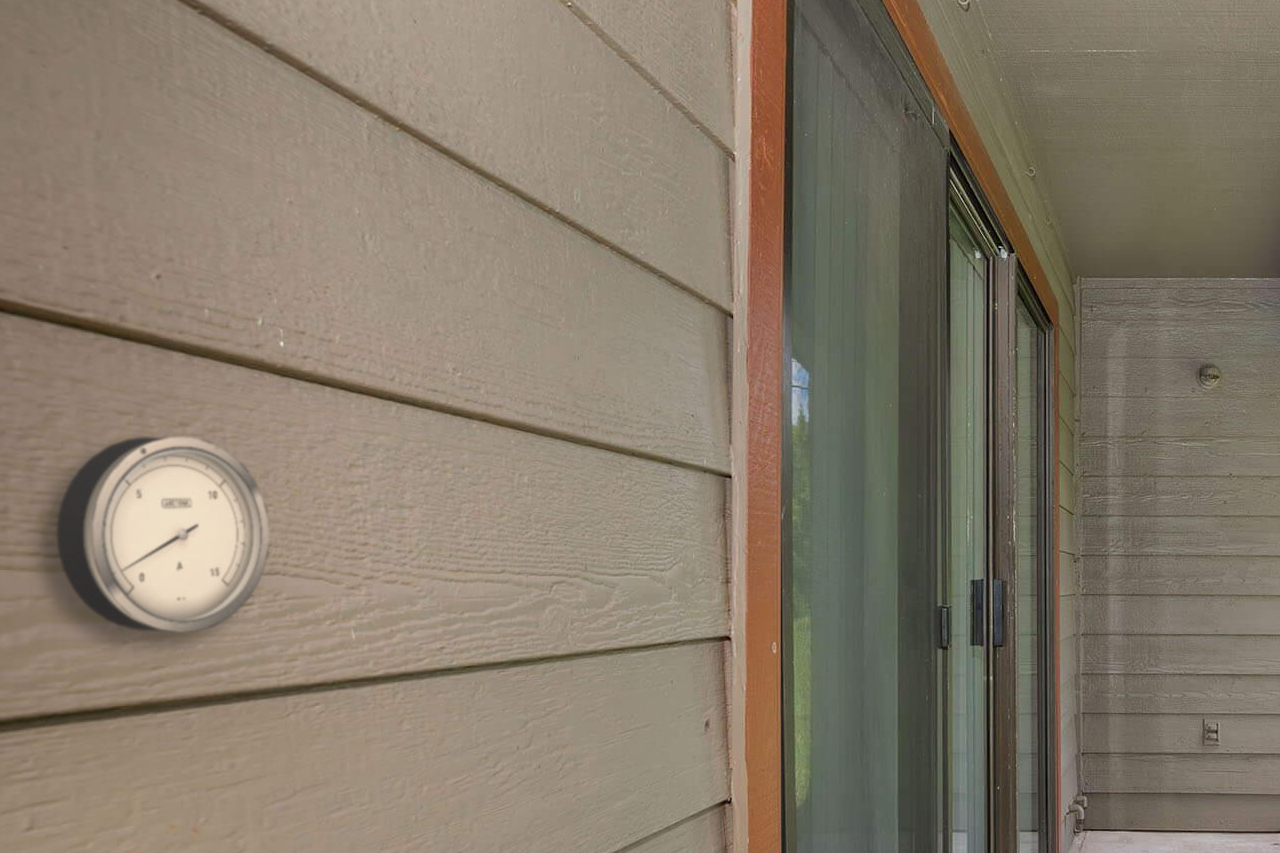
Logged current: 1 A
